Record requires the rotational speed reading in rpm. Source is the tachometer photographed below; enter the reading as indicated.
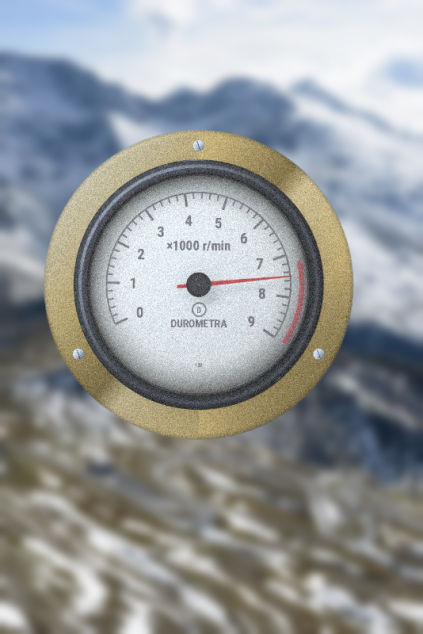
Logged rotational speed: 7500 rpm
